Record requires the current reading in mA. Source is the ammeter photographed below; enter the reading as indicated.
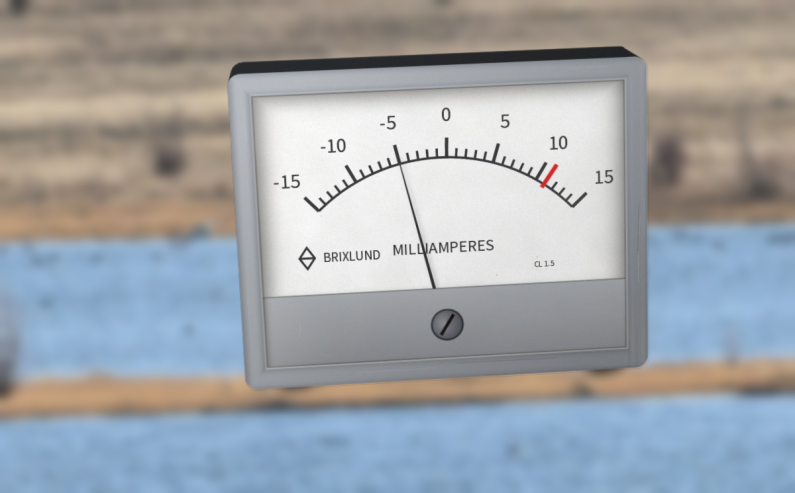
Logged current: -5 mA
